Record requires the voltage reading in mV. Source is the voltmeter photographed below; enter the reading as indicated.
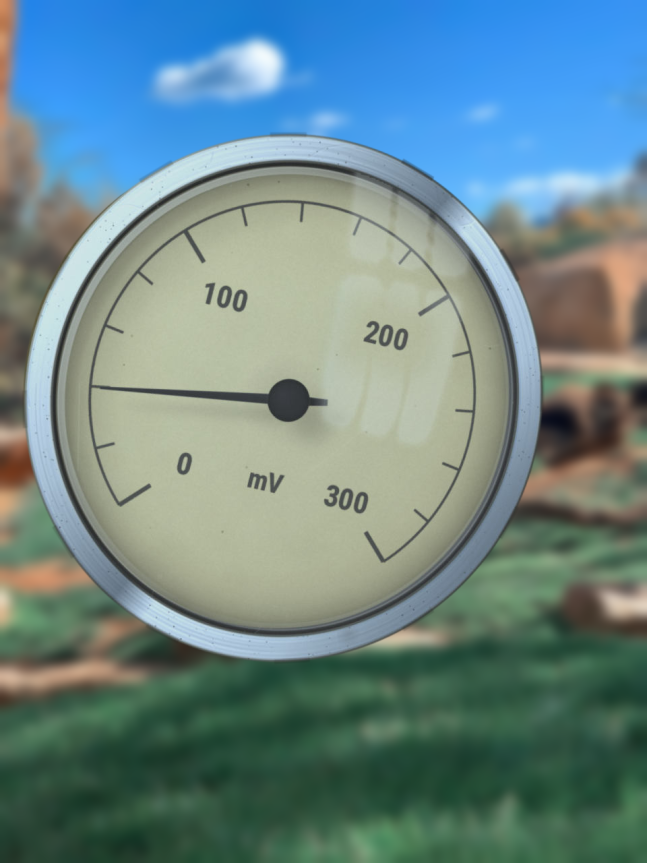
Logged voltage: 40 mV
